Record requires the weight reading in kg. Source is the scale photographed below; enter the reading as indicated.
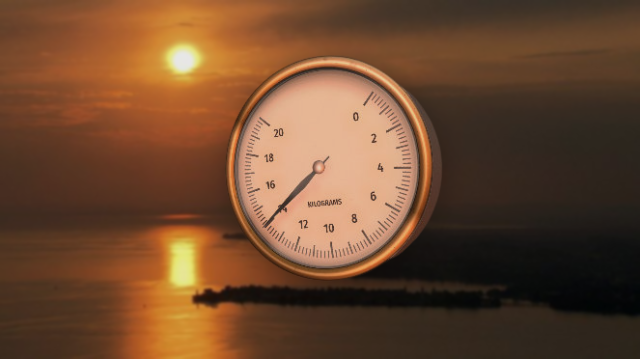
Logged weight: 14 kg
